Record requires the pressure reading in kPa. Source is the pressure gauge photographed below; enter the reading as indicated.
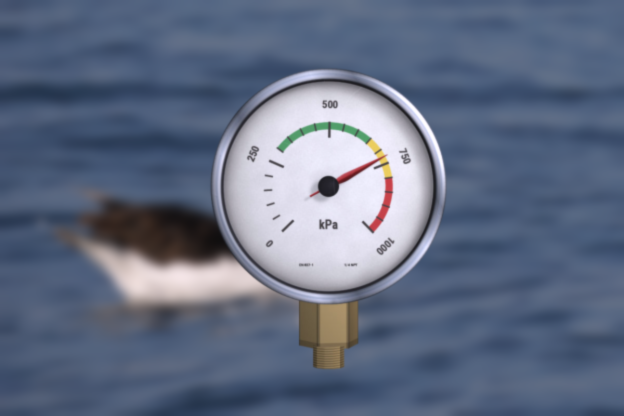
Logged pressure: 725 kPa
